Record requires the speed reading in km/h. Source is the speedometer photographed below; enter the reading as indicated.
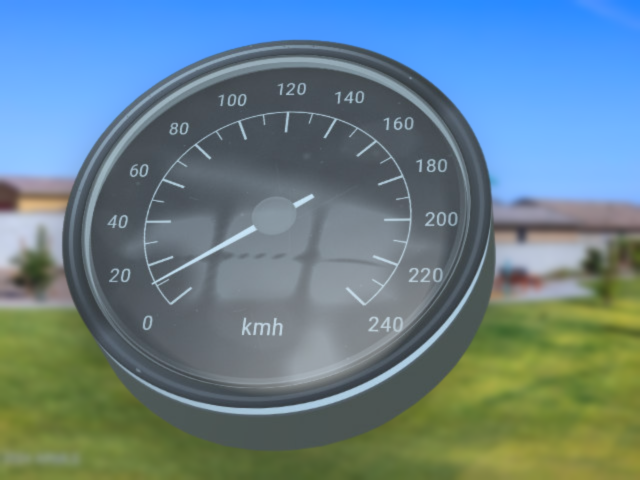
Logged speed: 10 km/h
